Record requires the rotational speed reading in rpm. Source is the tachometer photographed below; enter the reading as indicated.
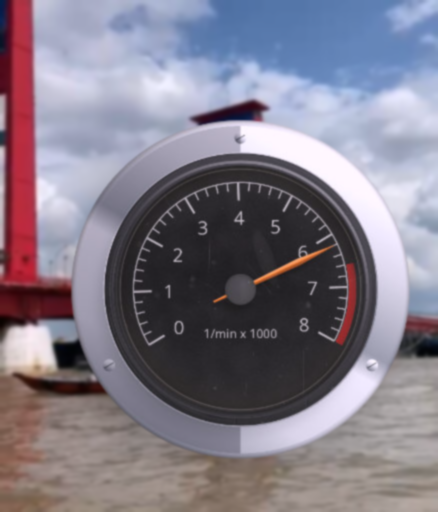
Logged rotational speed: 6200 rpm
